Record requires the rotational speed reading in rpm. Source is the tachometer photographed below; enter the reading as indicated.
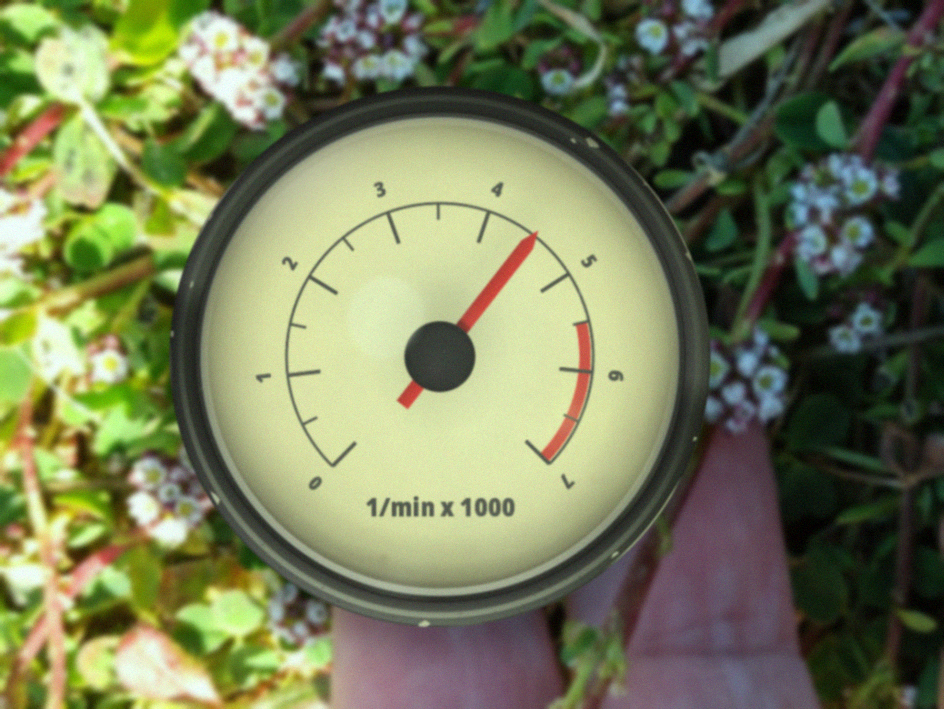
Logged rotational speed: 4500 rpm
